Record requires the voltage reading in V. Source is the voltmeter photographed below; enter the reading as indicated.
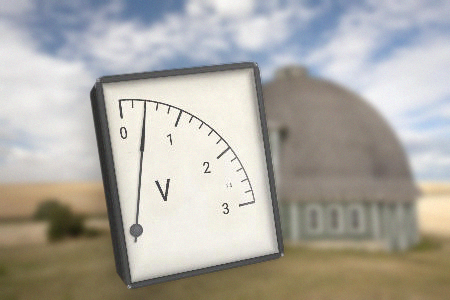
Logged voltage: 0.4 V
